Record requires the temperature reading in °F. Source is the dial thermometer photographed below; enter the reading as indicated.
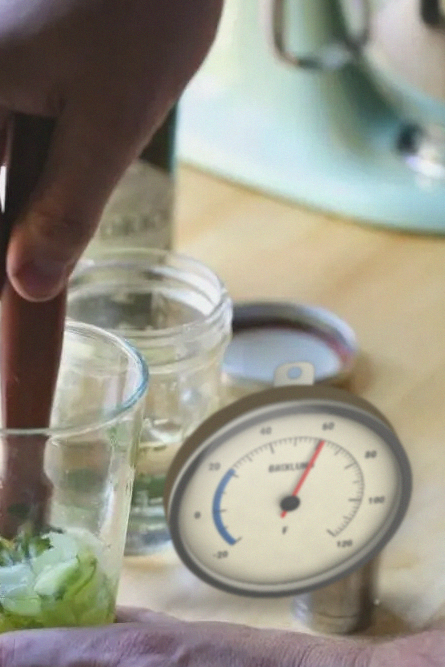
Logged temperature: 60 °F
